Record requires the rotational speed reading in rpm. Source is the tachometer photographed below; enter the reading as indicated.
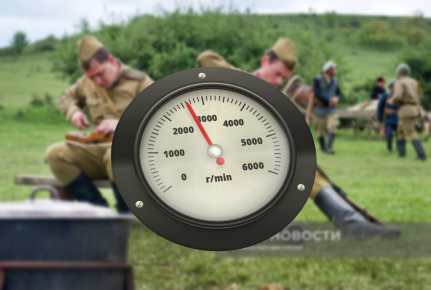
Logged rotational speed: 2600 rpm
